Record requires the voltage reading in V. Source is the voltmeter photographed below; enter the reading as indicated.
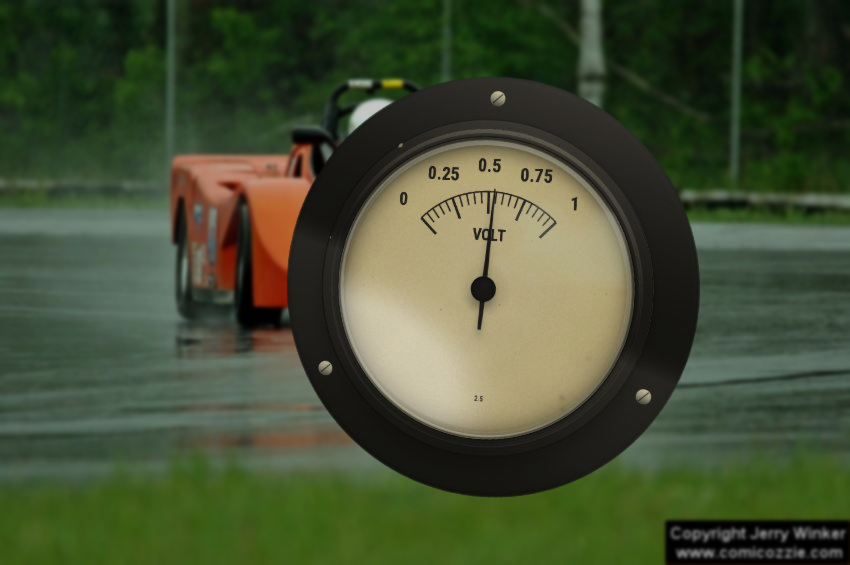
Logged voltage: 0.55 V
